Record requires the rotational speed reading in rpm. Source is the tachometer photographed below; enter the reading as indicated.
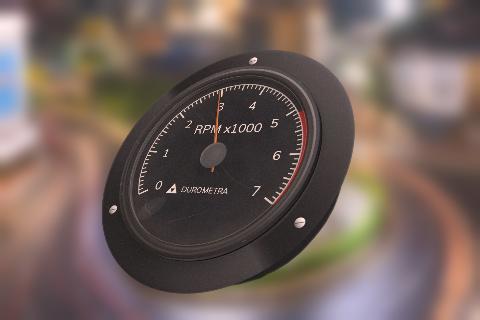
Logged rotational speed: 3000 rpm
